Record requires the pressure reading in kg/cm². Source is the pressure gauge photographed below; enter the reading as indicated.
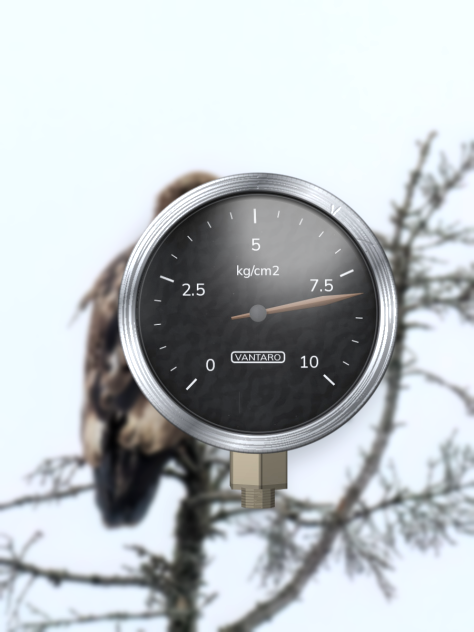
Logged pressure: 8 kg/cm²
